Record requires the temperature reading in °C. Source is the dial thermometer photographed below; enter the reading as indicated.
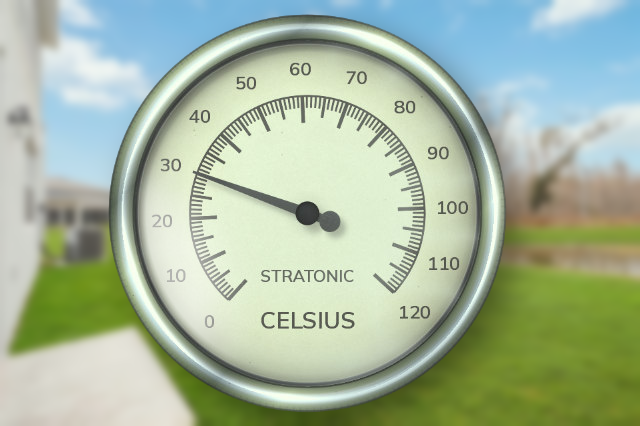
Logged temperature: 30 °C
